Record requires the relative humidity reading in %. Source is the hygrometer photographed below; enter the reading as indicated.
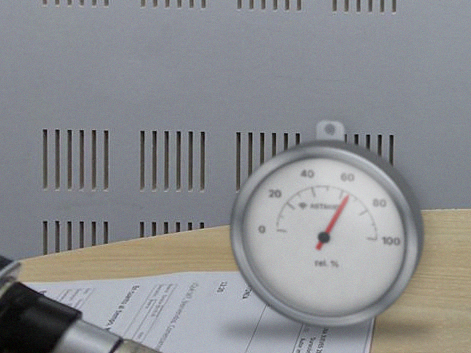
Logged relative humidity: 65 %
